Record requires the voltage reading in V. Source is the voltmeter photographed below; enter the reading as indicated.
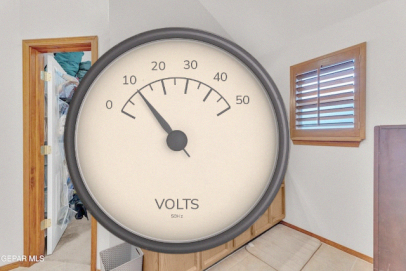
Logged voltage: 10 V
